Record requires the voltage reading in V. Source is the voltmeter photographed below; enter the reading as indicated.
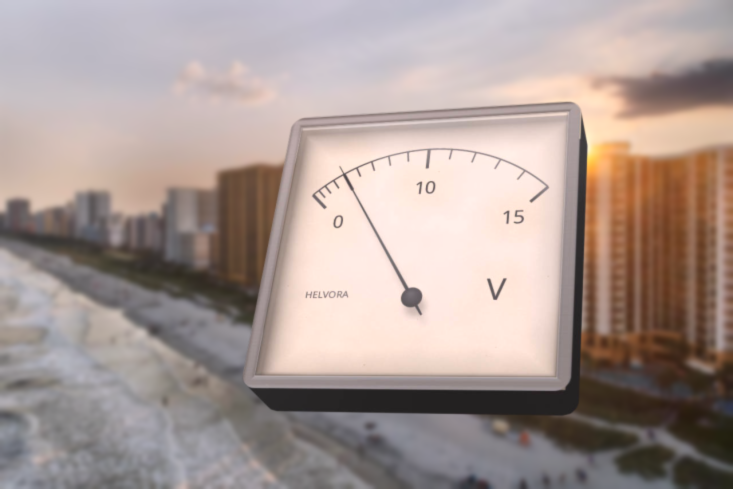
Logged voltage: 5 V
